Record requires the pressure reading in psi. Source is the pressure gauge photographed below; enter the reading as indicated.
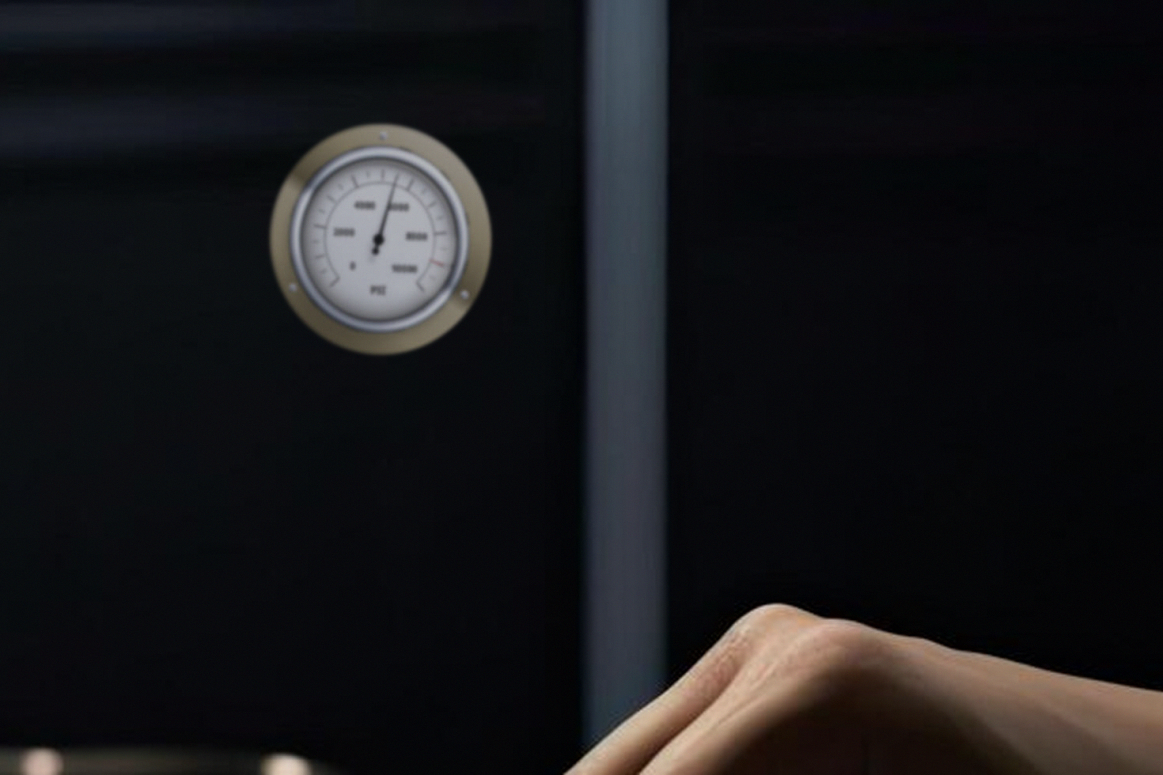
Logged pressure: 5500 psi
